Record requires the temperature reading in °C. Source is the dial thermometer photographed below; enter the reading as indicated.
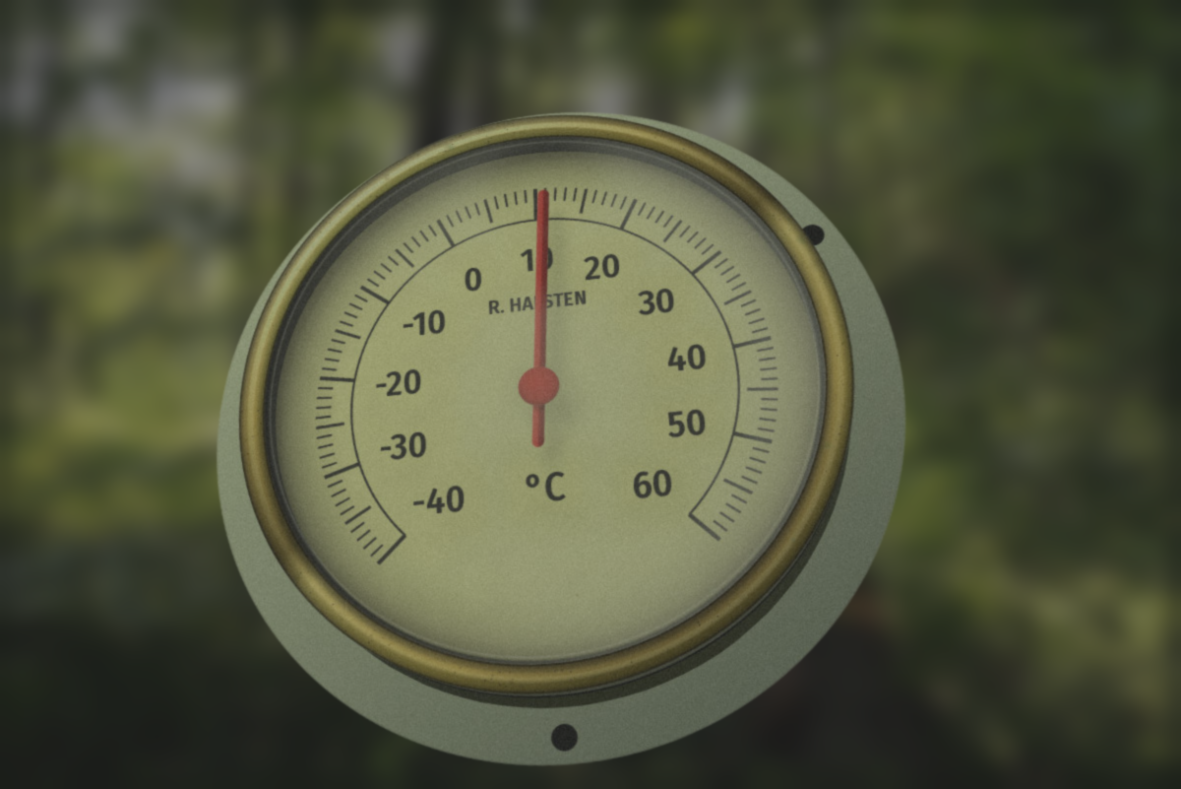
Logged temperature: 11 °C
